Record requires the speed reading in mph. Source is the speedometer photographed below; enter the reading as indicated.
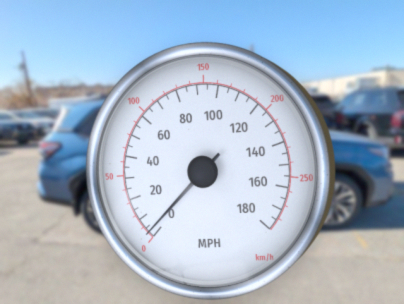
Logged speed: 2.5 mph
